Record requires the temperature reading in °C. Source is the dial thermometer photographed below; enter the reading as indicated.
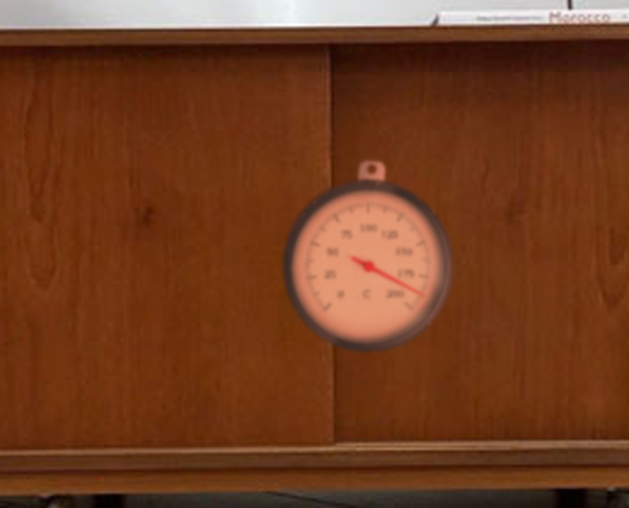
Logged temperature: 187.5 °C
